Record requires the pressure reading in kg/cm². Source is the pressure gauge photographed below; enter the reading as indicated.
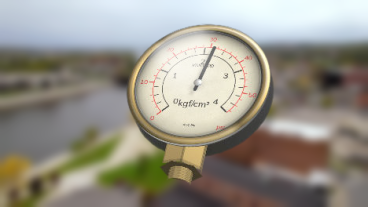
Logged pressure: 2.2 kg/cm²
